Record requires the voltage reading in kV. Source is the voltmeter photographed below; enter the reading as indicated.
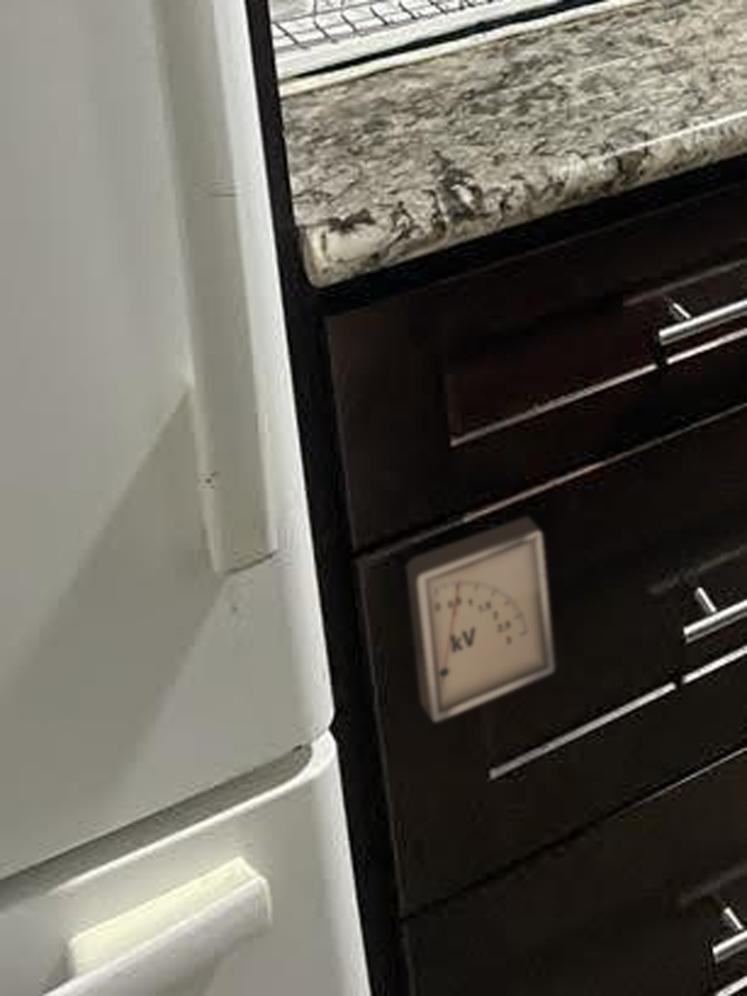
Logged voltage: 0.5 kV
